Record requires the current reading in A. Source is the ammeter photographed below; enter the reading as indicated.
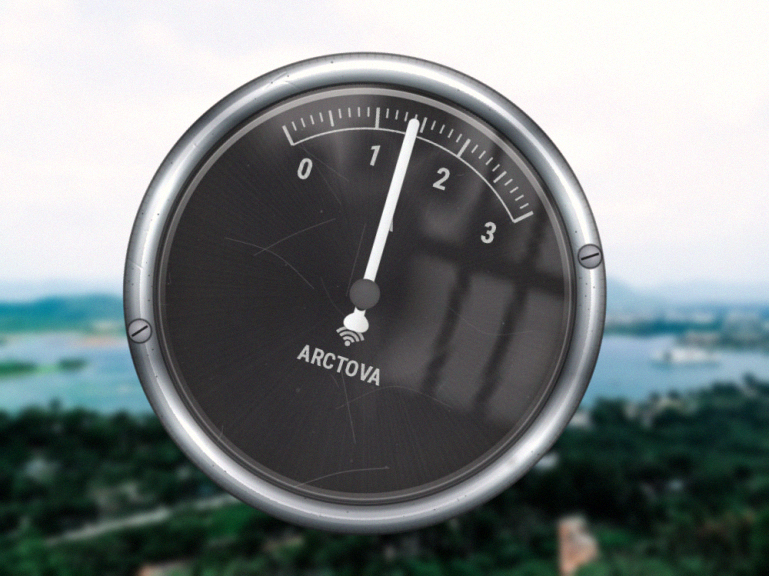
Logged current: 1.4 A
